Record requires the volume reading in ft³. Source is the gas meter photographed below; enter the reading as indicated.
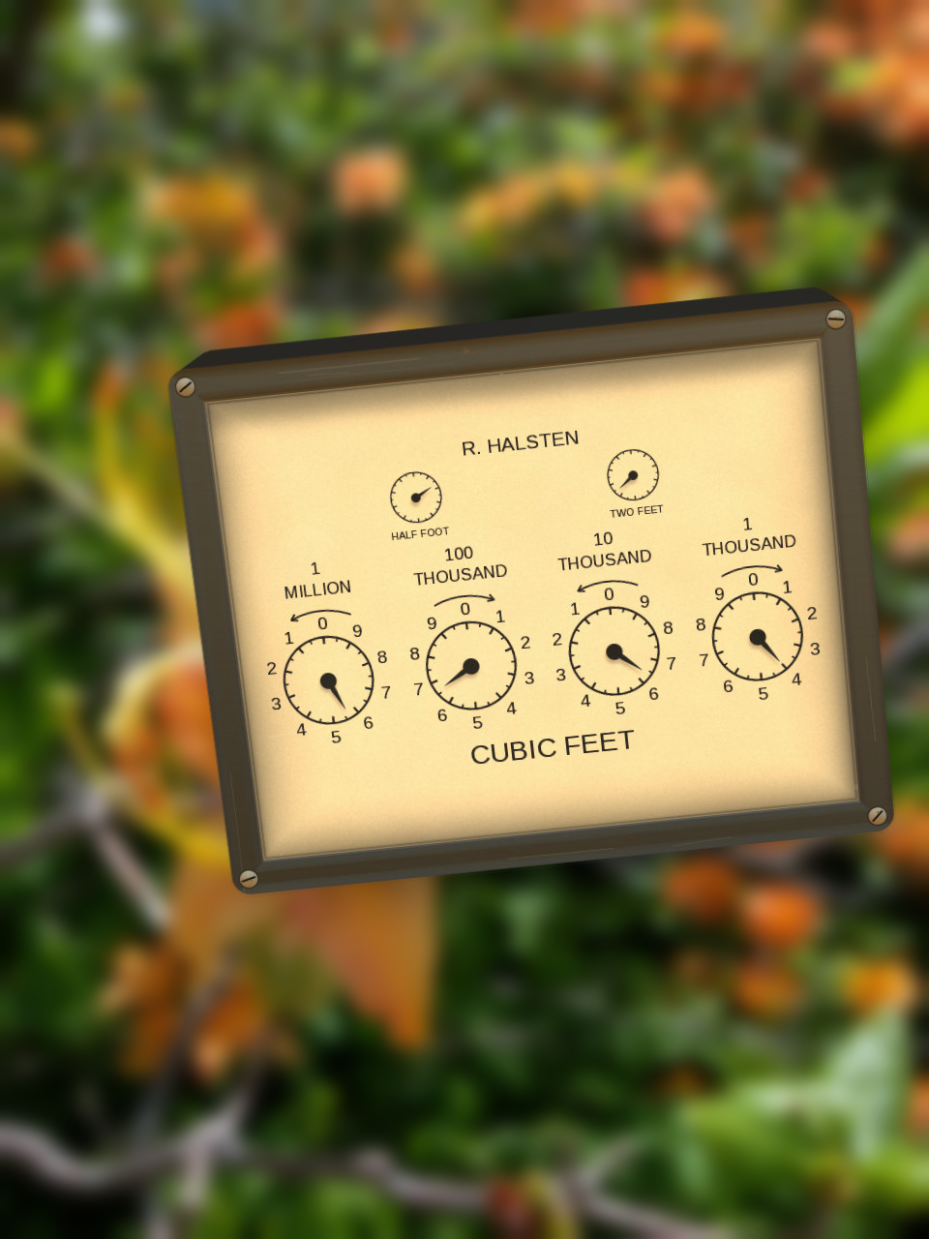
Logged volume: 566400 ft³
